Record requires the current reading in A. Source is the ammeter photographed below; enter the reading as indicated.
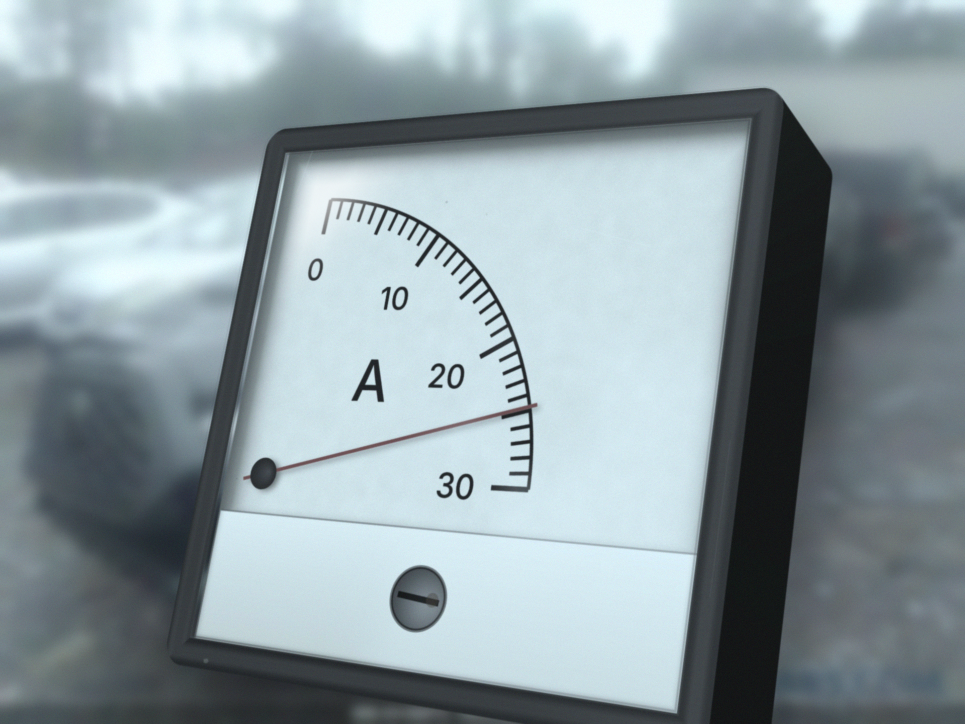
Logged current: 25 A
